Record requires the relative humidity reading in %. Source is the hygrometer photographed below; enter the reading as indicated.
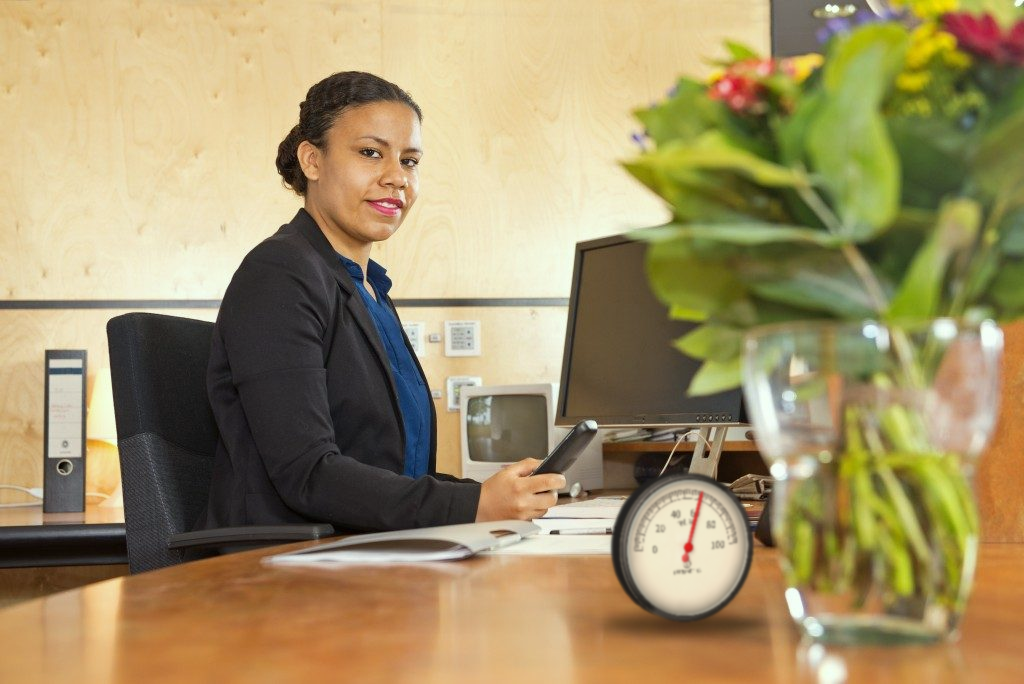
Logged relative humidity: 60 %
